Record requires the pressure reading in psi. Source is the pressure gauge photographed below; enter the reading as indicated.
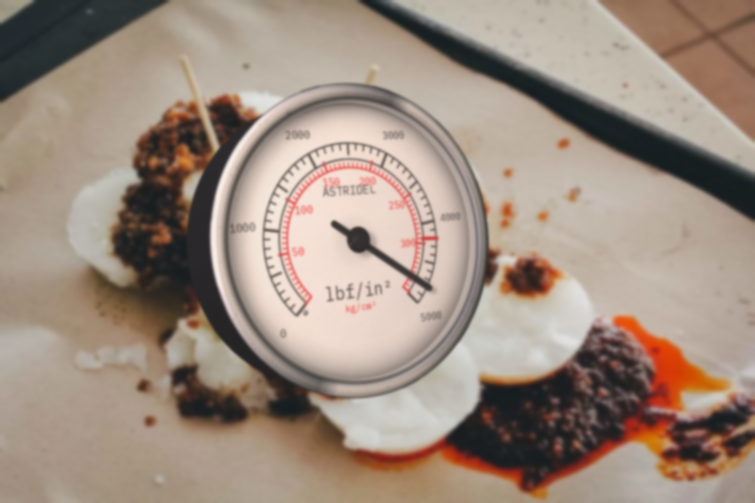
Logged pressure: 4800 psi
